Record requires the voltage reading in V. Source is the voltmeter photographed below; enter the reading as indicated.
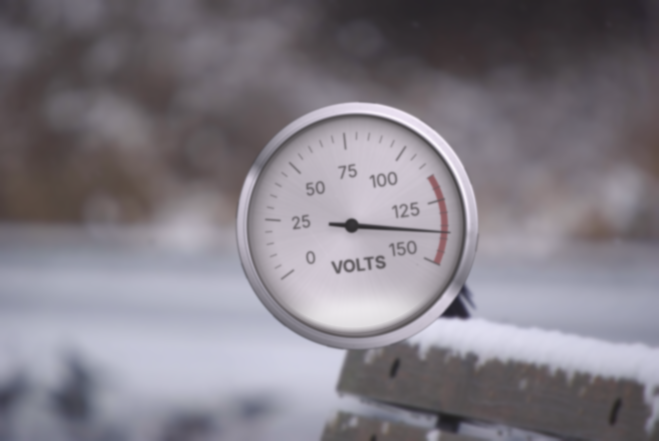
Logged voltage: 137.5 V
